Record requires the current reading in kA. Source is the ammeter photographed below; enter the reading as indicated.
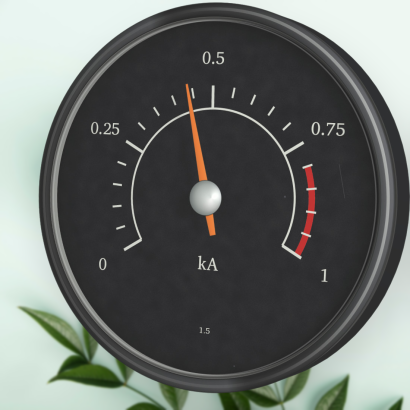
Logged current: 0.45 kA
